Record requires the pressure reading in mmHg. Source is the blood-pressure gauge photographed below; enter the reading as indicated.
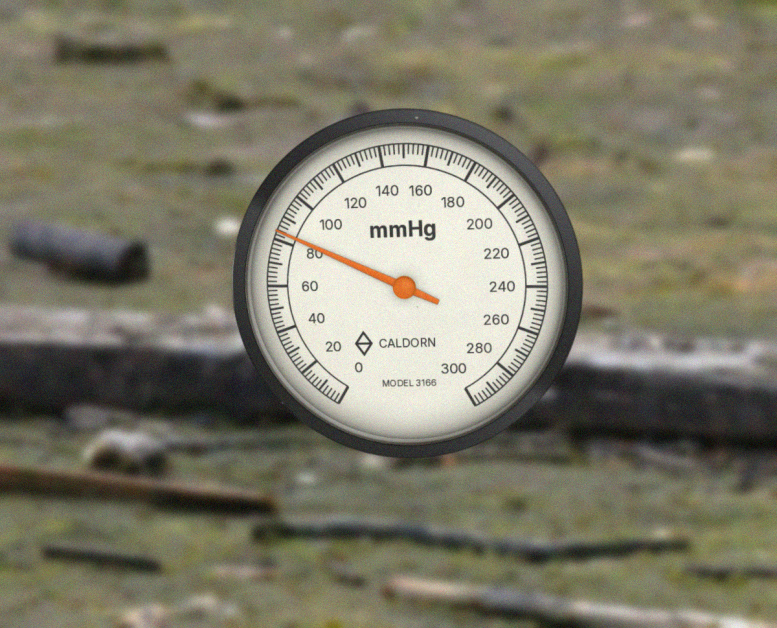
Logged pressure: 84 mmHg
